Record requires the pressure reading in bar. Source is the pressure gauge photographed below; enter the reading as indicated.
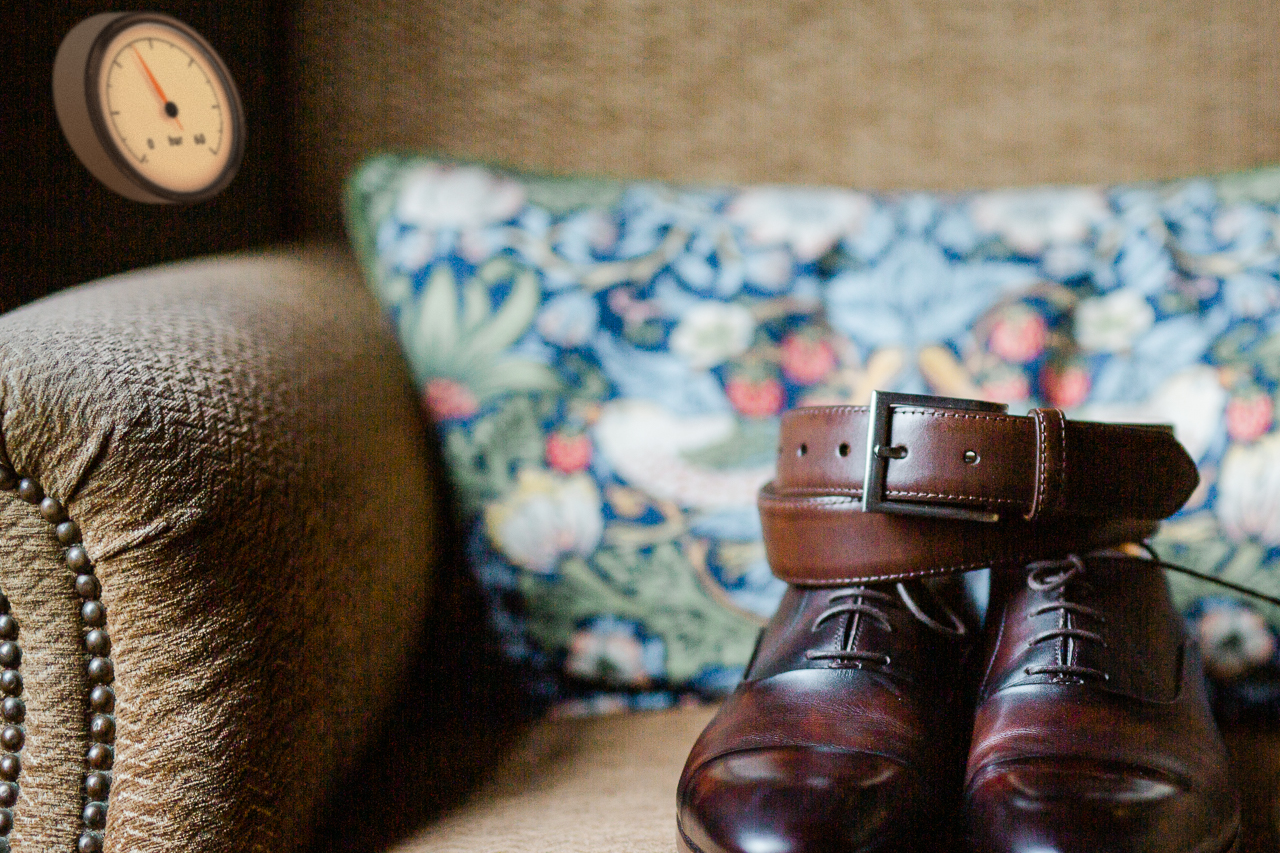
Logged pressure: 25 bar
